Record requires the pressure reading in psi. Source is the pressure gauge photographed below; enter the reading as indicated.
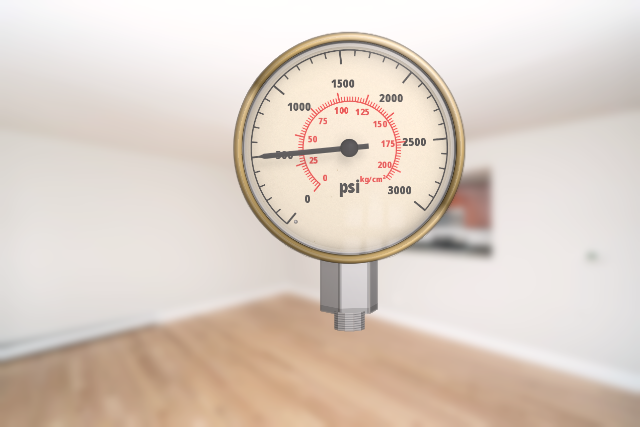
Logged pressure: 500 psi
